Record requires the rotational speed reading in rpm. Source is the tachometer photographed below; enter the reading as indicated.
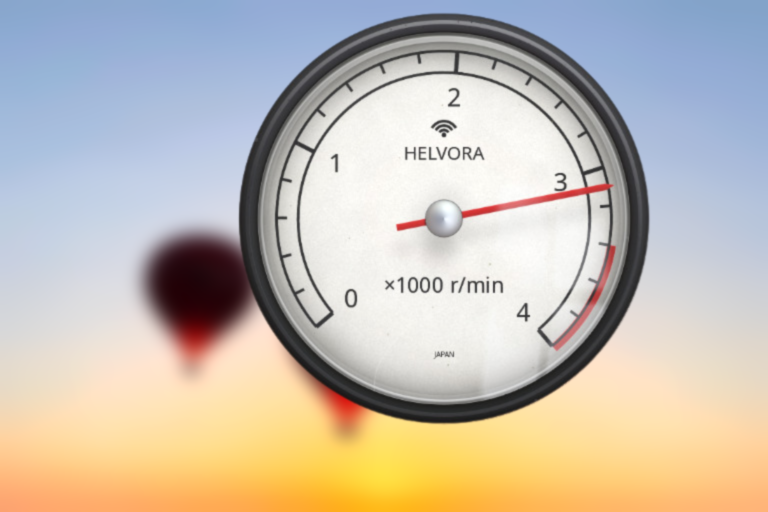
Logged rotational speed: 3100 rpm
